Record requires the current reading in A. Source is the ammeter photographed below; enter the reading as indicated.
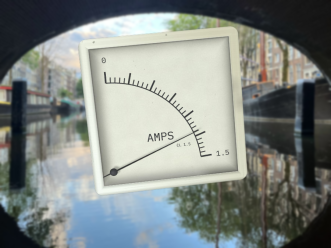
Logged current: 1.2 A
